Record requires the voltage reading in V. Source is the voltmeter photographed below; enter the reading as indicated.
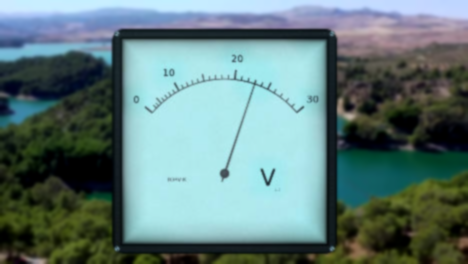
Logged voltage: 23 V
